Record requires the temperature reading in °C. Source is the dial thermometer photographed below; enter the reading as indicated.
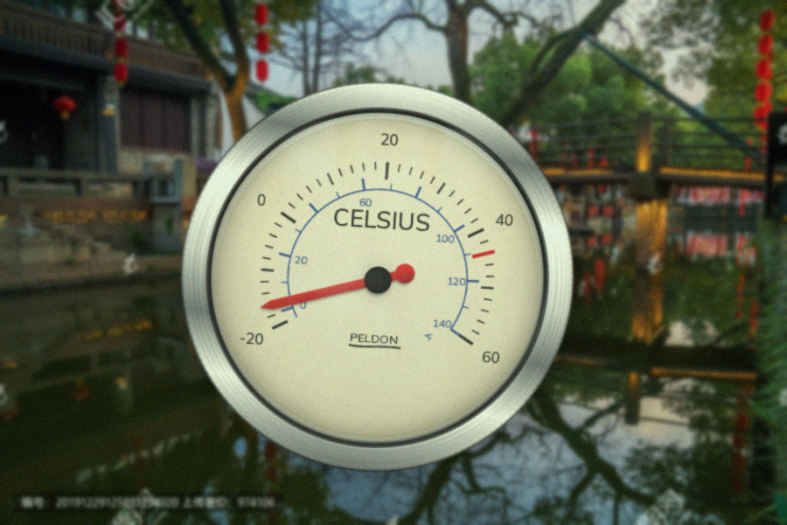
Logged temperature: -16 °C
